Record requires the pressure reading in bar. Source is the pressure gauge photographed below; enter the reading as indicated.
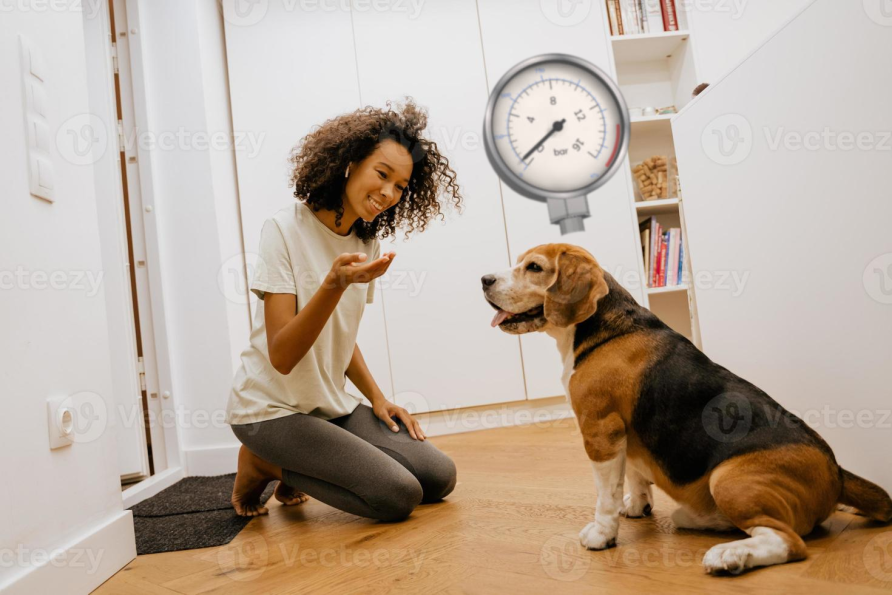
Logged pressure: 0.5 bar
